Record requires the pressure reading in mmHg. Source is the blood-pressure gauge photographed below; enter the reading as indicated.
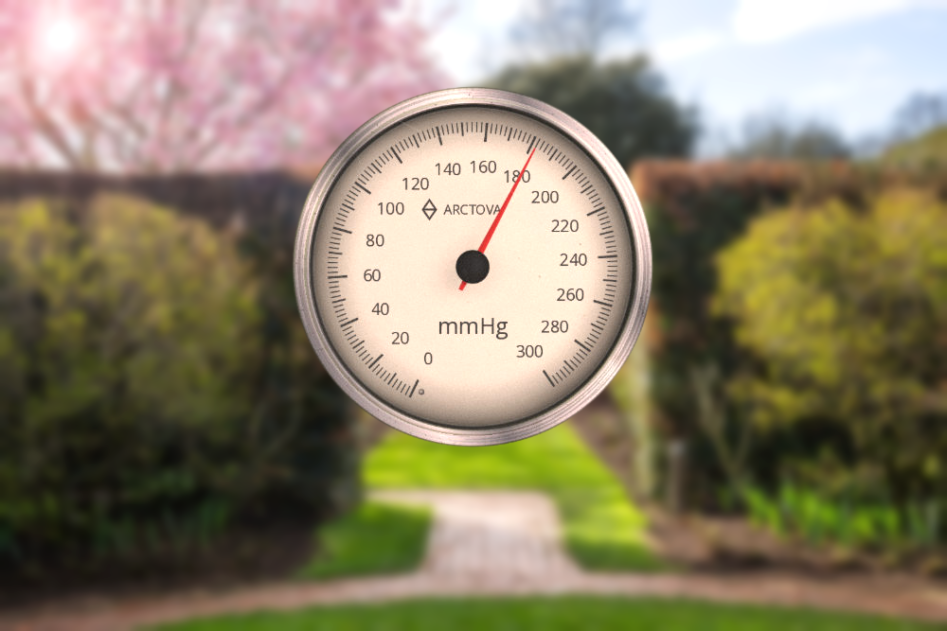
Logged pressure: 182 mmHg
